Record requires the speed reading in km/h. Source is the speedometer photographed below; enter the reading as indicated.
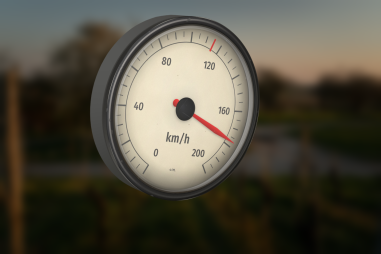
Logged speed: 177.5 km/h
